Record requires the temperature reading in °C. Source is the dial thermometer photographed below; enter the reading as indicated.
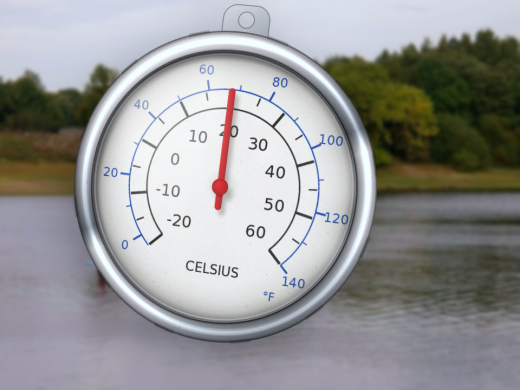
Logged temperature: 20 °C
